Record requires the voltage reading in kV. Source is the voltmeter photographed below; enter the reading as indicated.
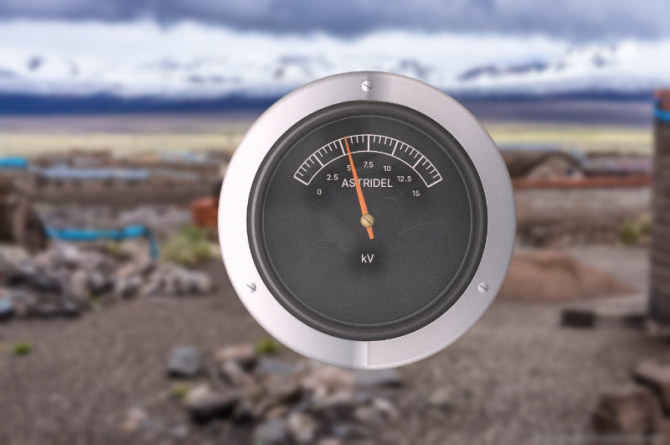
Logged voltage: 5.5 kV
